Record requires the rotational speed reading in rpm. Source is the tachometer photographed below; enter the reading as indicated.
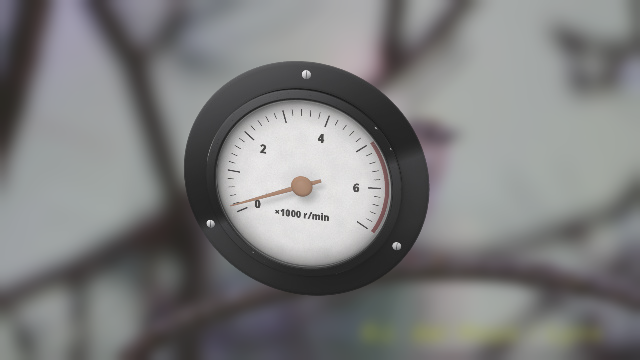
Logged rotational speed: 200 rpm
